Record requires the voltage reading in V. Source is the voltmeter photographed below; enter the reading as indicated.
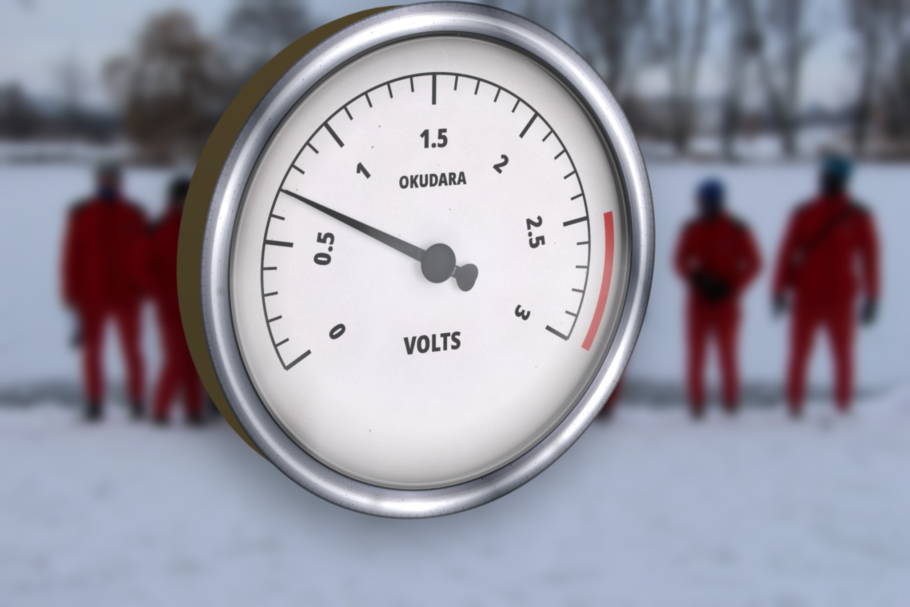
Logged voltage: 0.7 V
